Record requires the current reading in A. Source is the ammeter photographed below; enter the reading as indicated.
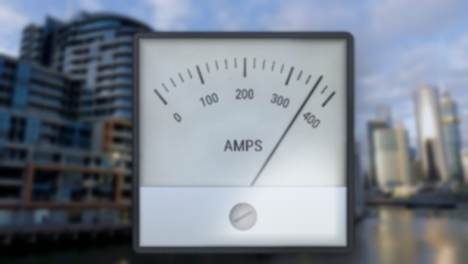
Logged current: 360 A
